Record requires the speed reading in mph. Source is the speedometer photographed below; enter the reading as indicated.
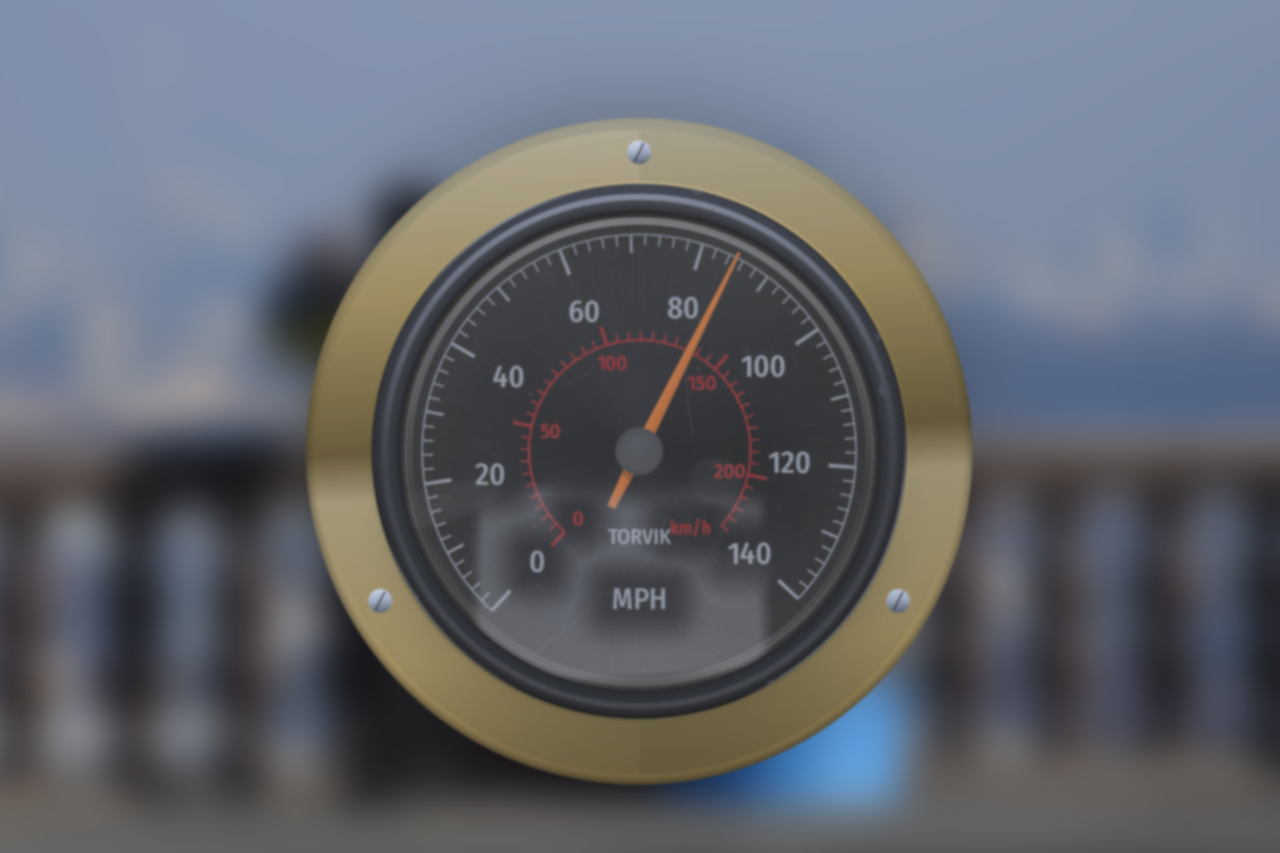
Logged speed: 85 mph
